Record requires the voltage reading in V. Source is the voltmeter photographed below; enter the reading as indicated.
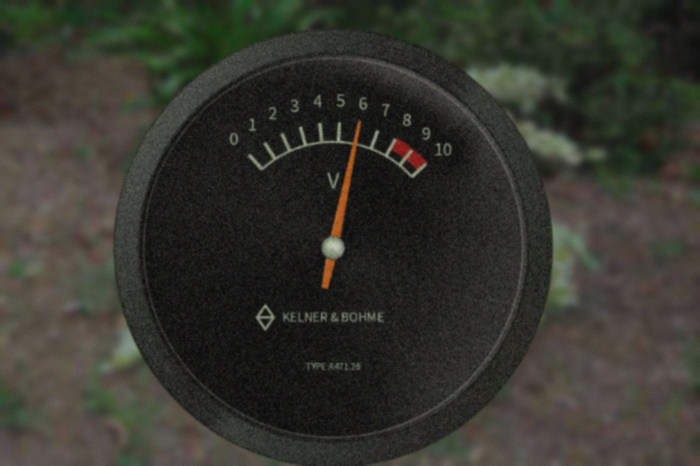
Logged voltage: 6 V
